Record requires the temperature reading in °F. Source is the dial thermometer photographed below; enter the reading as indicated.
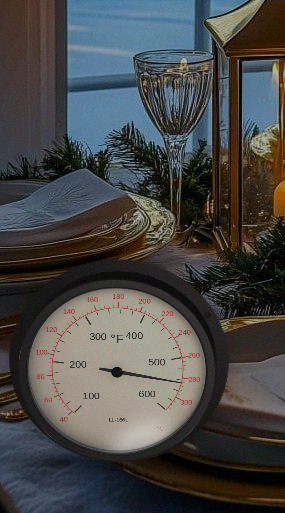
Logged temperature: 540 °F
